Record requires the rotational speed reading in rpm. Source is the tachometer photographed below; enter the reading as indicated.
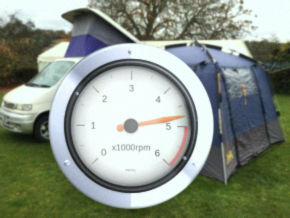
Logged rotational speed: 4750 rpm
